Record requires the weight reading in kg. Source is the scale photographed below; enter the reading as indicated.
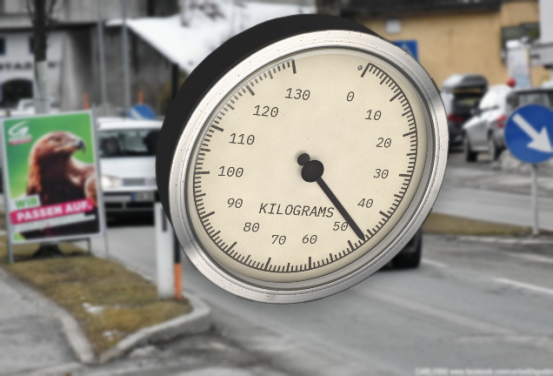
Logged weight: 47 kg
